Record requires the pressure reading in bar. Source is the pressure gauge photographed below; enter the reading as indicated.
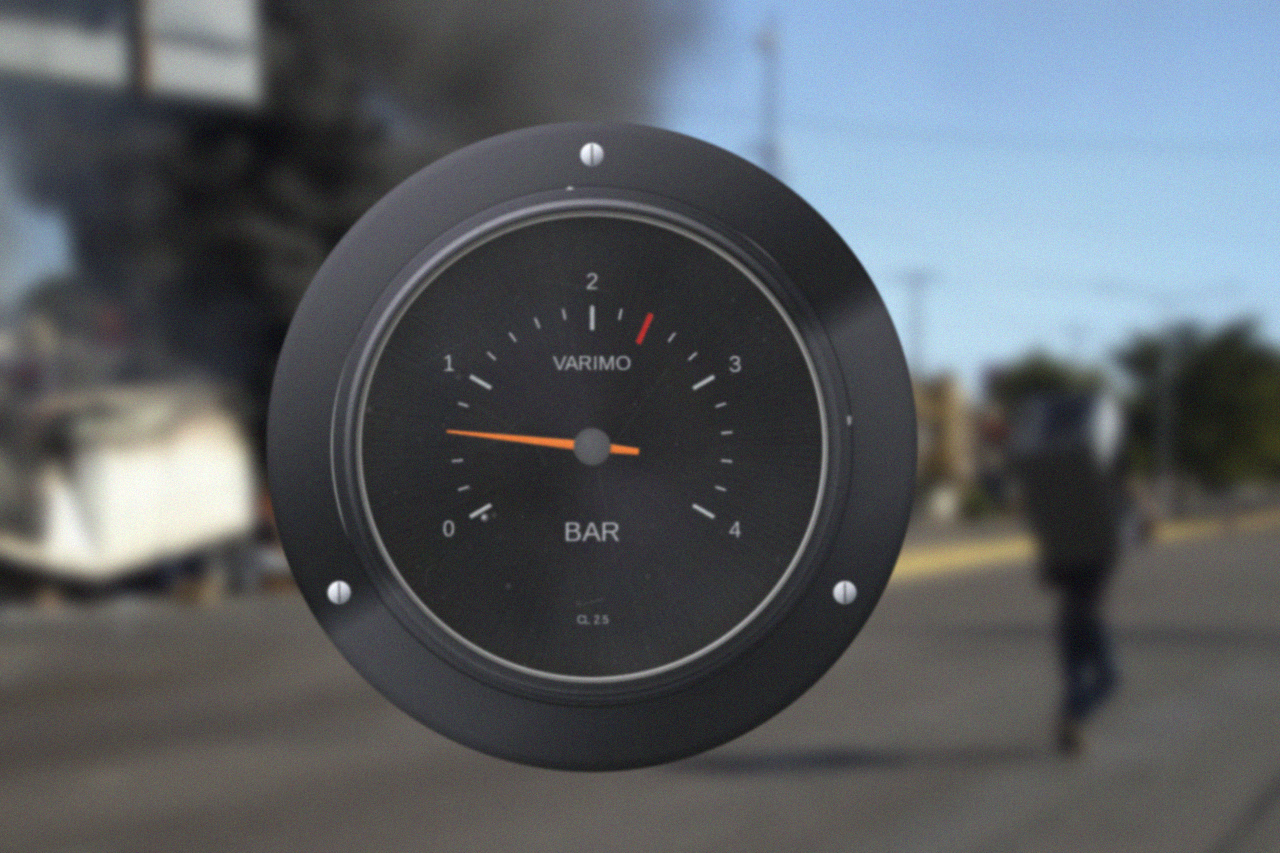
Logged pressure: 0.6 bar
